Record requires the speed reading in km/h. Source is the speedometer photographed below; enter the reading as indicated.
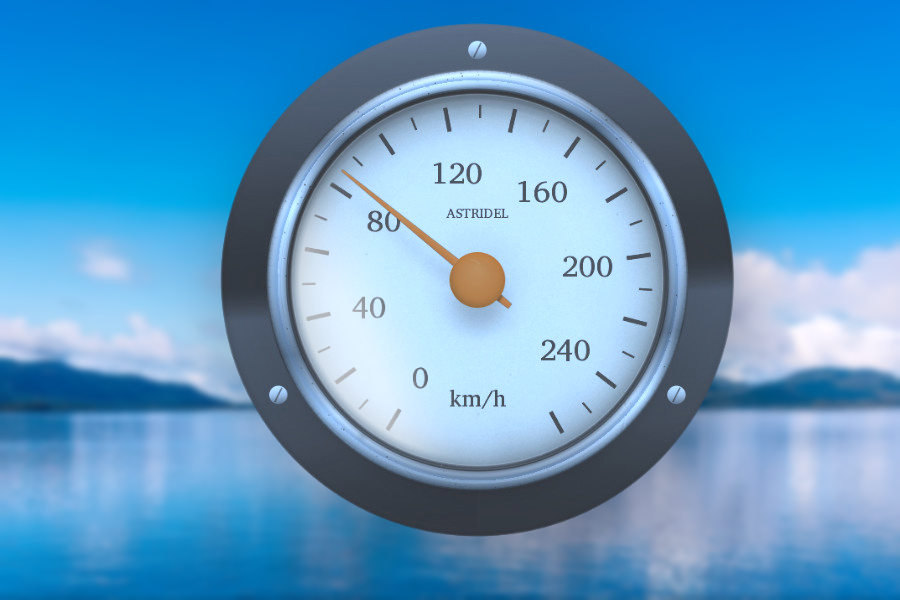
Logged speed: 85 km/h
